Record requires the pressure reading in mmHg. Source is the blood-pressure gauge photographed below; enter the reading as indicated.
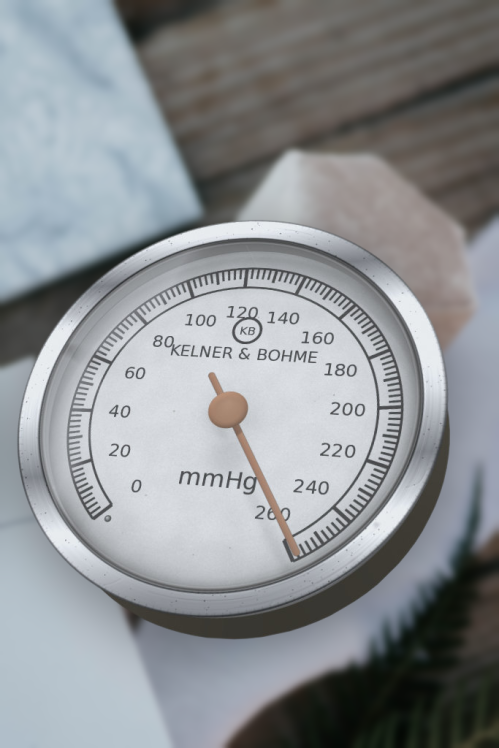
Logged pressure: 258 mmHg
